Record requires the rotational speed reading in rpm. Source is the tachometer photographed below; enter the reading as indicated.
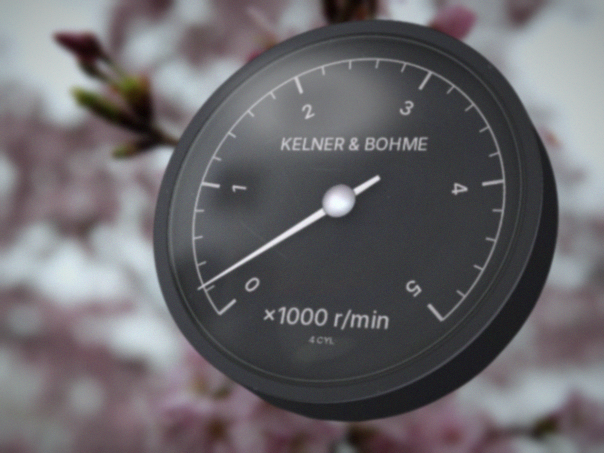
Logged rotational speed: 200 rpm
